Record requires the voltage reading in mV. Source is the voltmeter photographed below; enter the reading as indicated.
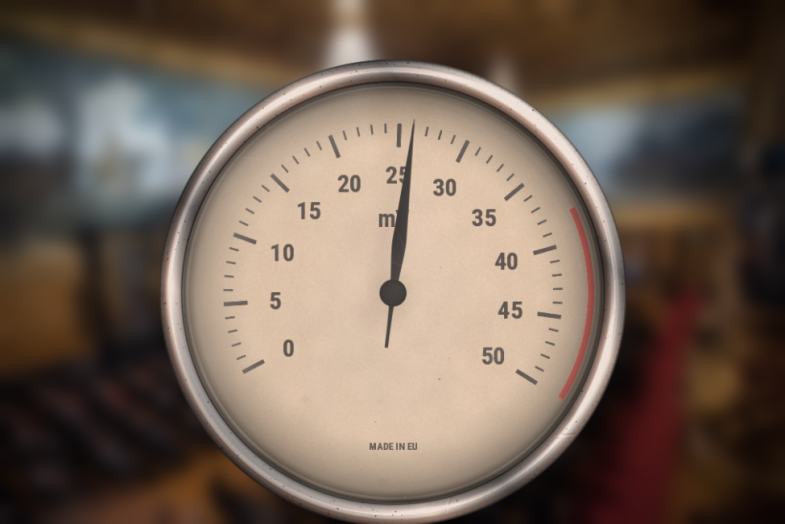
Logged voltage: 26 mV
